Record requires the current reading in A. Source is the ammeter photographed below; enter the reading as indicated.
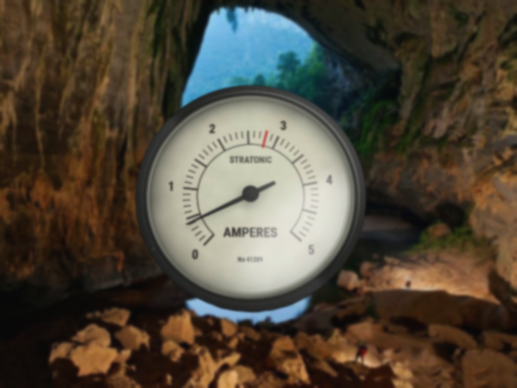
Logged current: 0.4 A
